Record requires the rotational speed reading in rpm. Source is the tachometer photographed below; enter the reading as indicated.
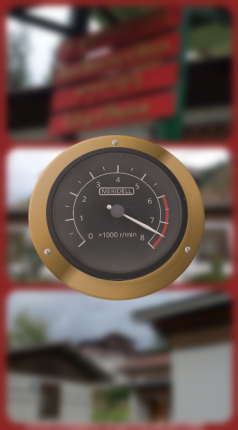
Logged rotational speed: 7500 rpm
